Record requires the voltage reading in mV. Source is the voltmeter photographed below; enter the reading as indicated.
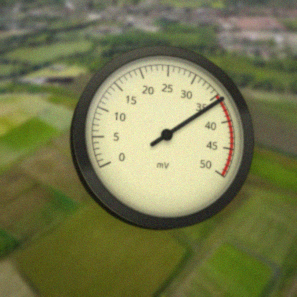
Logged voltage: 36 mV
